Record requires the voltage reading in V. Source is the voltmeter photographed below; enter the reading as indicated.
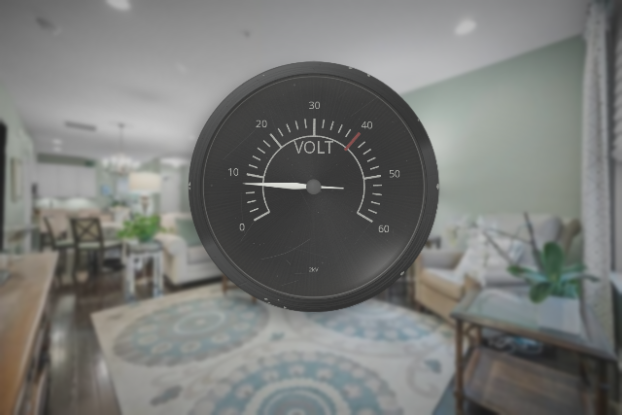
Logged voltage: 8 V
